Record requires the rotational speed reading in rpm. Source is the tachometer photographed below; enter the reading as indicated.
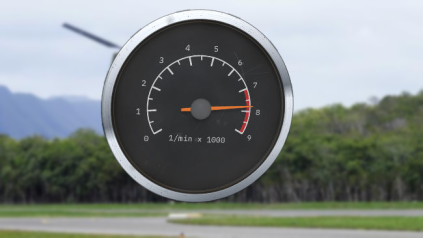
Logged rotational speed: 7750 rpm
